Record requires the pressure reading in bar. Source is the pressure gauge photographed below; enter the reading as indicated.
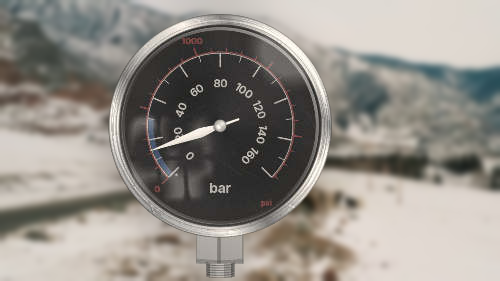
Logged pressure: 15 bar
